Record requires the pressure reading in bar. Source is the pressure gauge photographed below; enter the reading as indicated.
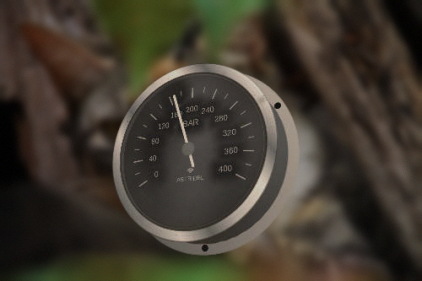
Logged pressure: 170 bar
